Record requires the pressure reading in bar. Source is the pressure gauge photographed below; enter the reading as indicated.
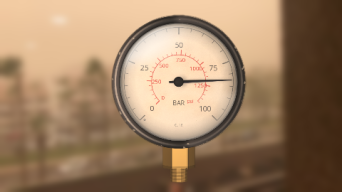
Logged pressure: 82.5 bar
